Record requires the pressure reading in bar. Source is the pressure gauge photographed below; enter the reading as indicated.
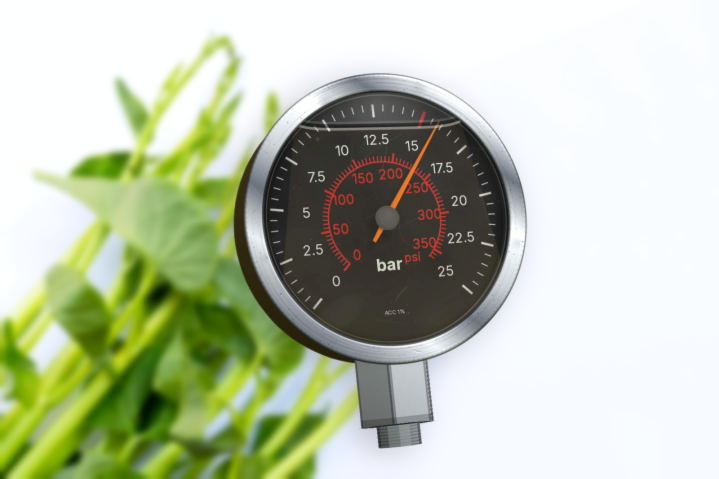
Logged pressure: 15.75 bar
